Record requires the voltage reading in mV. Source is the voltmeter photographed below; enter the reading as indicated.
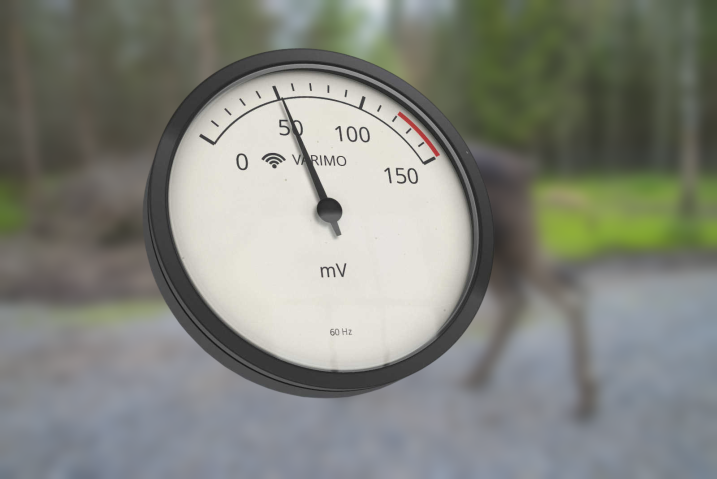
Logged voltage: 50 mV
